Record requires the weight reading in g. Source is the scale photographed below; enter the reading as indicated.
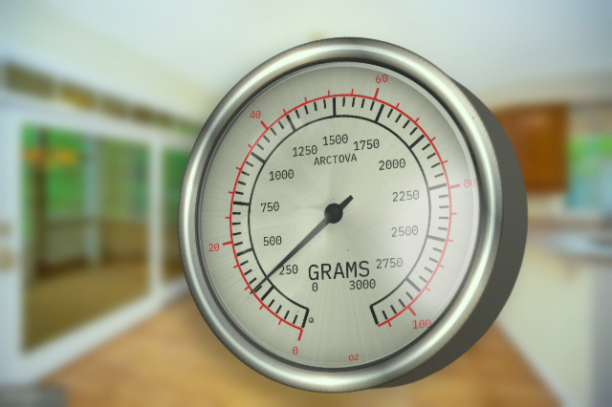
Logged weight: 300 g
